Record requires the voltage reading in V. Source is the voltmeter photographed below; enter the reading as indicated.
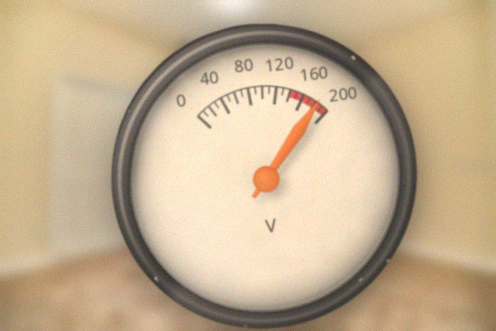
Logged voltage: 180 V
